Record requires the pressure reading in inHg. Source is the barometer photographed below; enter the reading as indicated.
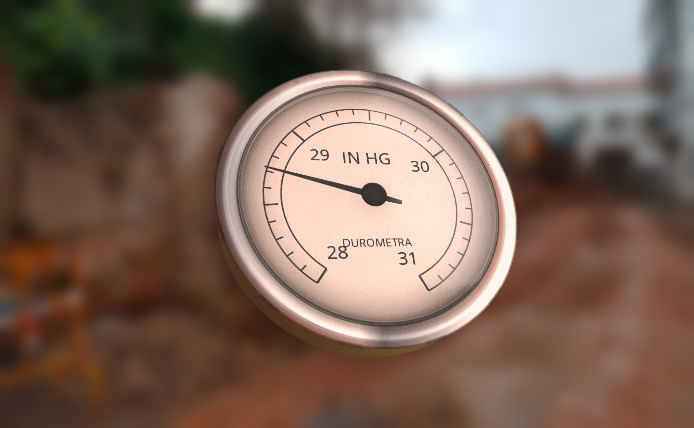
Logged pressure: 28.7 inHg
